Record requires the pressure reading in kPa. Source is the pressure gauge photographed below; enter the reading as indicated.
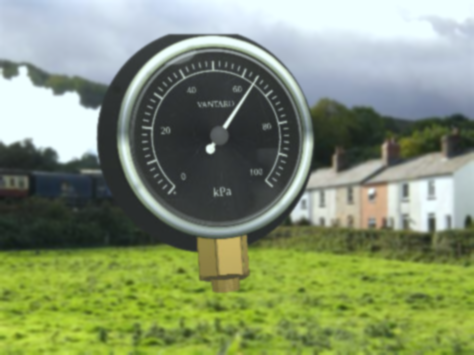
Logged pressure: 64 kPa
